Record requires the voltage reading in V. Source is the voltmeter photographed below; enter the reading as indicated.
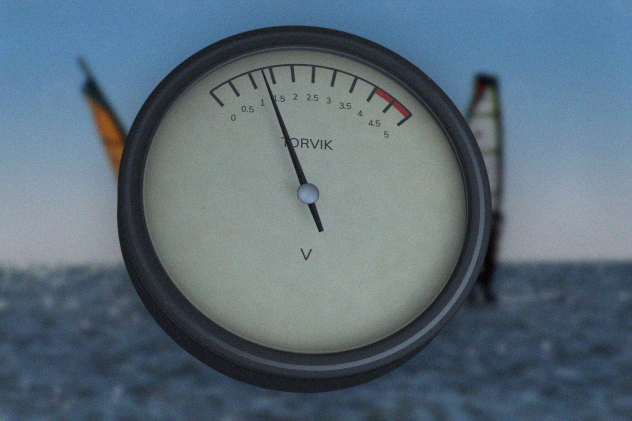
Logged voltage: 1.25 V
